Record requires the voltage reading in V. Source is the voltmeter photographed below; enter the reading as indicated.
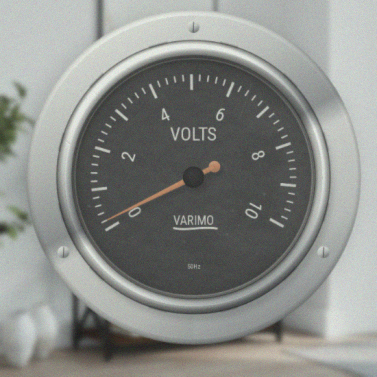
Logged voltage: 0.2 V
